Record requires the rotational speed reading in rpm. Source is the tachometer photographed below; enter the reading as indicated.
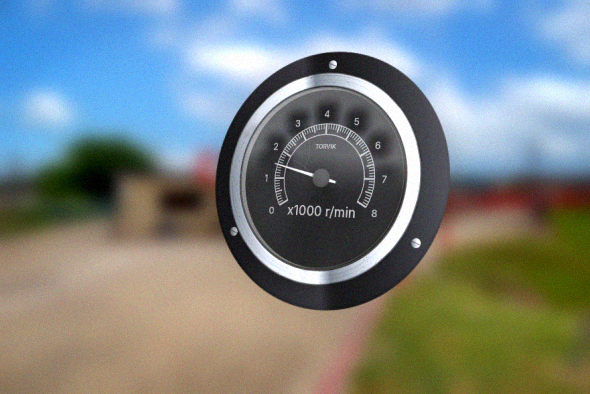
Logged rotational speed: 1500 rpm
